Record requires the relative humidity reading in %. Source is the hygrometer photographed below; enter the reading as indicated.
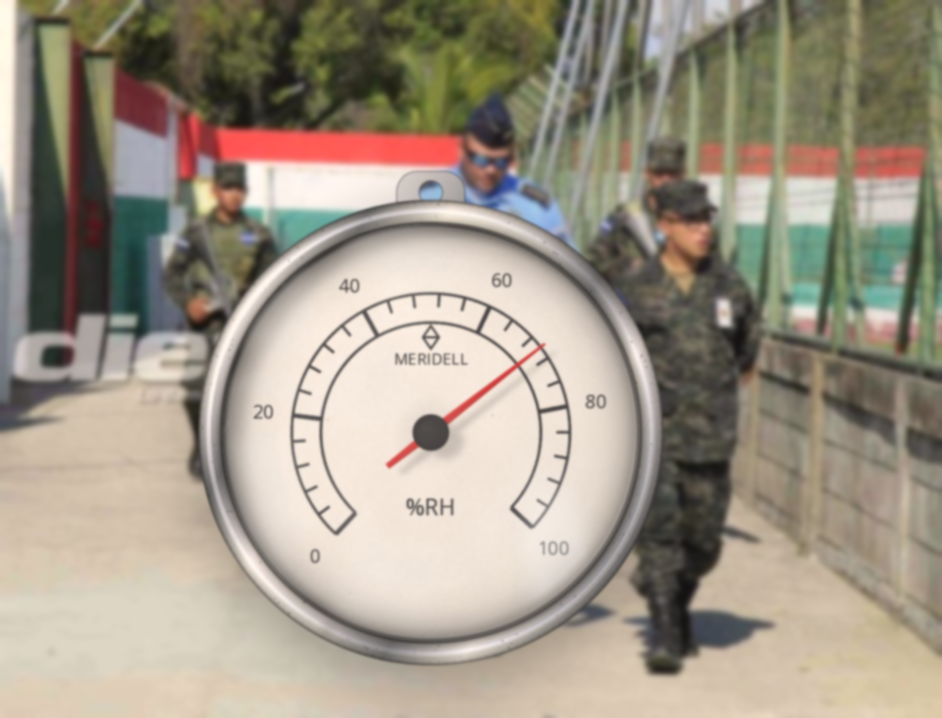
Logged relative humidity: 70 %
